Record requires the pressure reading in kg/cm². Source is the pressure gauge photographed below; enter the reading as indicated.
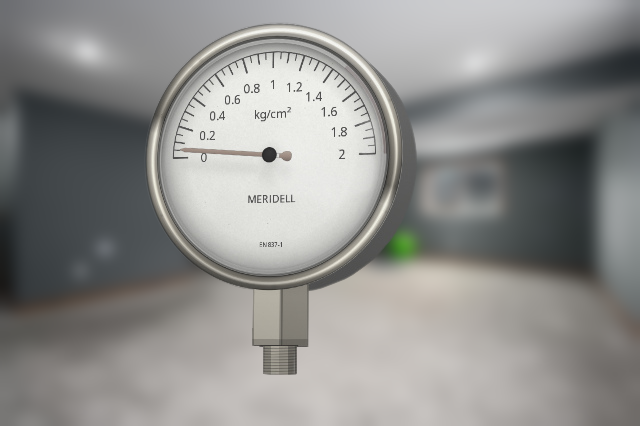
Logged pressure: 0.05 kg/cm²
